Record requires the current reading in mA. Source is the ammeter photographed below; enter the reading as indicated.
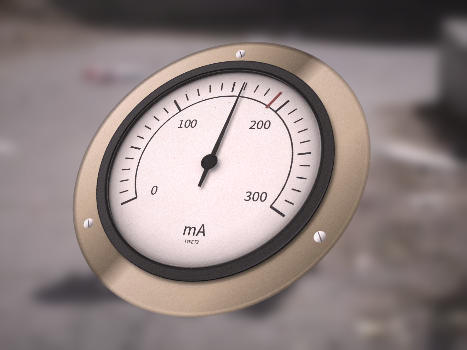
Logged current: 160 mA
